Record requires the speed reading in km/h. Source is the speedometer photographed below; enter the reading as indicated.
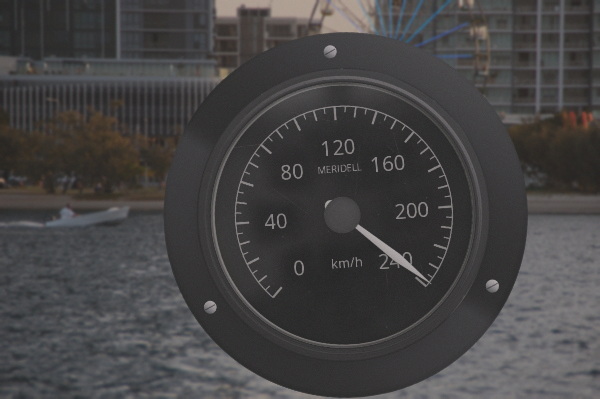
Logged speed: 237.5 km/h
